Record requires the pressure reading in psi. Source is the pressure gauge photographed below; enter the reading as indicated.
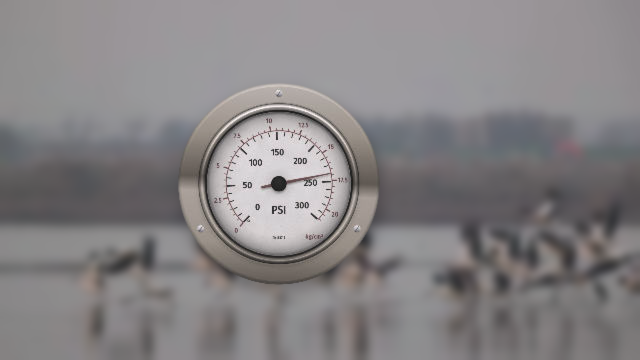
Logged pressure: 240 psi
